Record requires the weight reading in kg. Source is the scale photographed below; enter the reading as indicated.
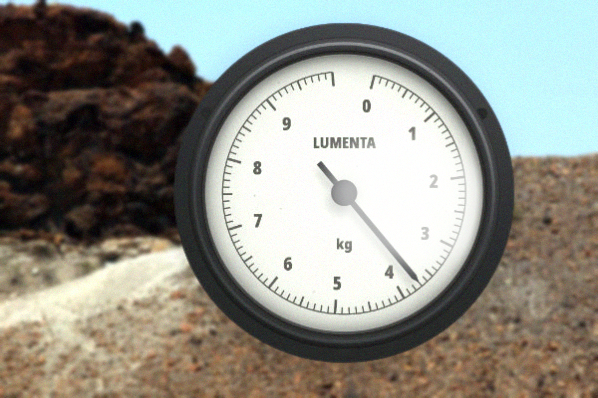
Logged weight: 3.7 kg
